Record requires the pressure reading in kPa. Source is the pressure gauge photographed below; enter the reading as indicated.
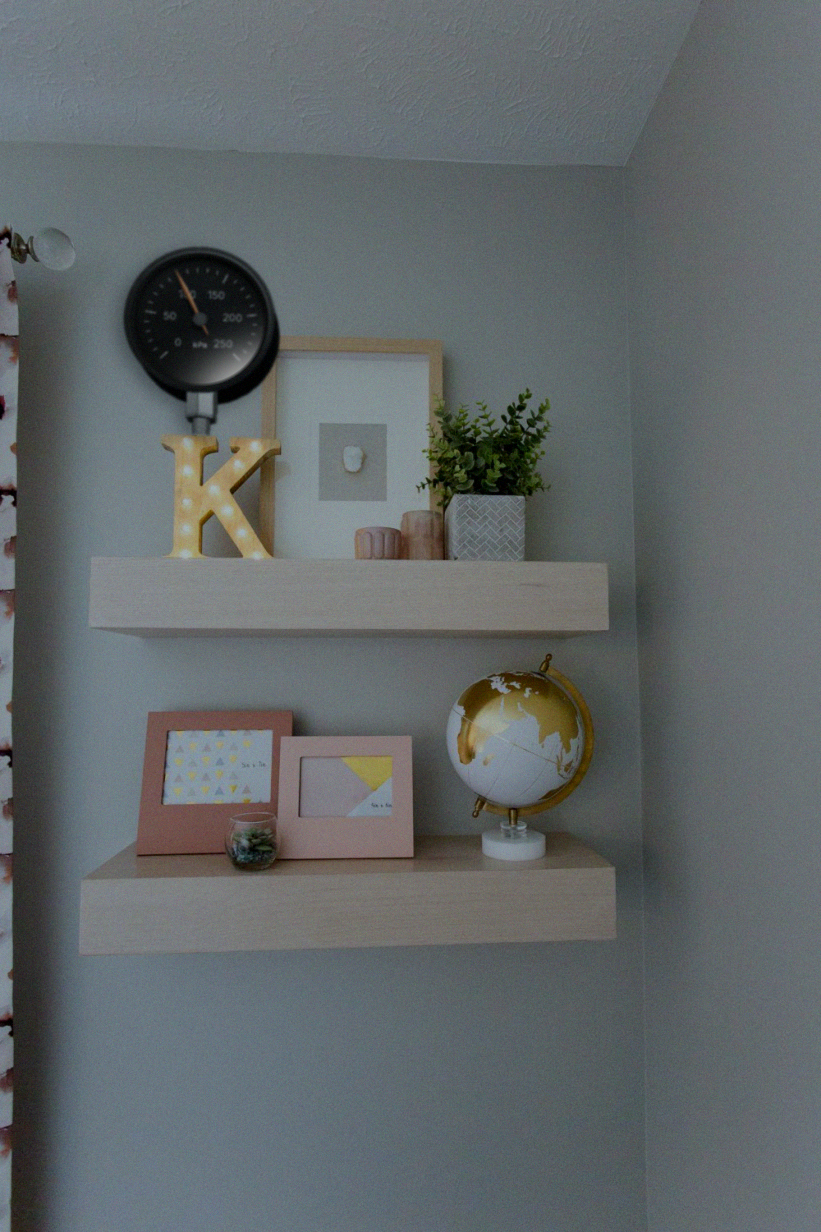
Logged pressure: 100 kPa
